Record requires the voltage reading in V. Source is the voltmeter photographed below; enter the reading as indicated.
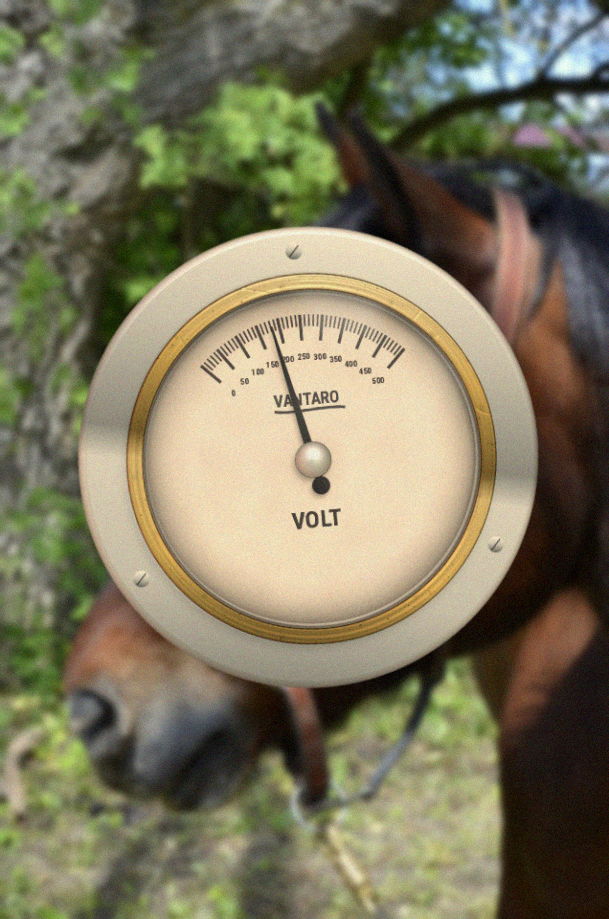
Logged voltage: 180 V
